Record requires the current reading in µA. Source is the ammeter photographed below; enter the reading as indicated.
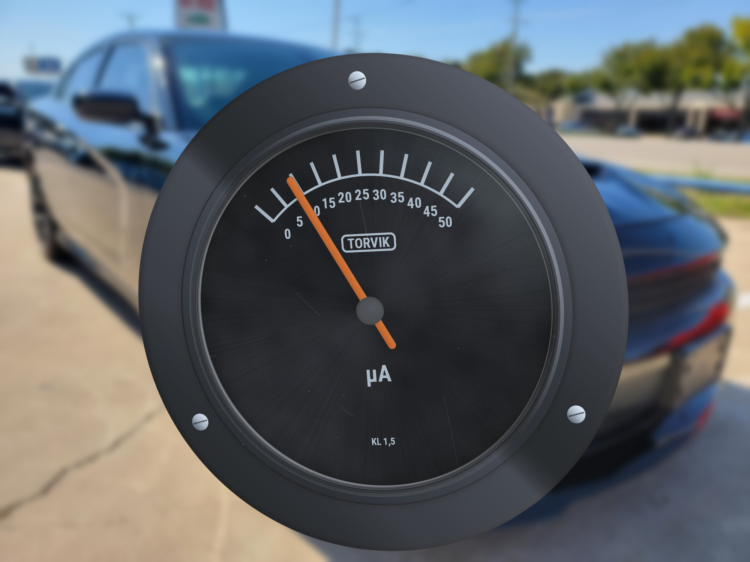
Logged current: 10 µA
